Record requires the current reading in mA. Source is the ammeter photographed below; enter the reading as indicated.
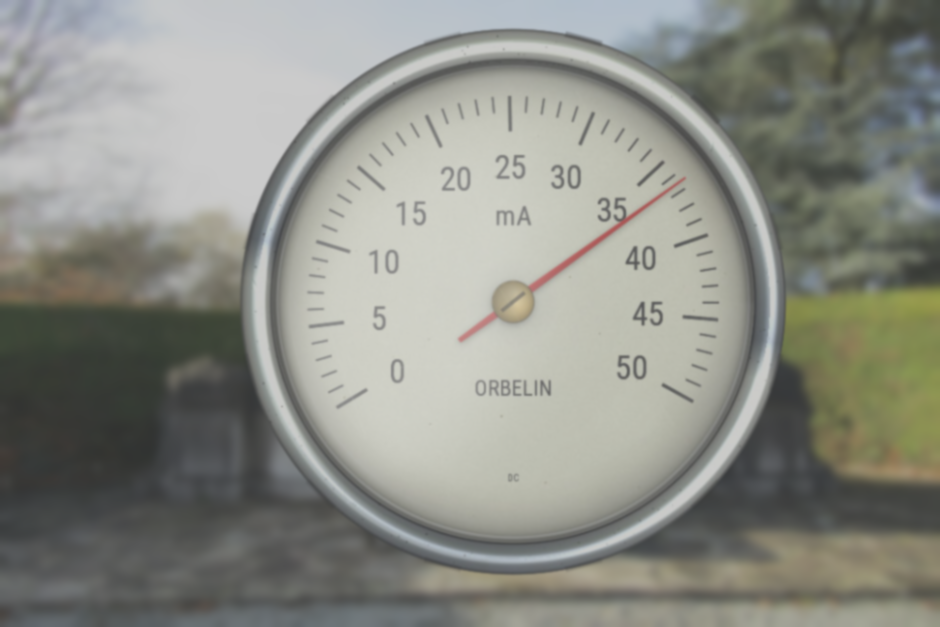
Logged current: 36.5 mA
